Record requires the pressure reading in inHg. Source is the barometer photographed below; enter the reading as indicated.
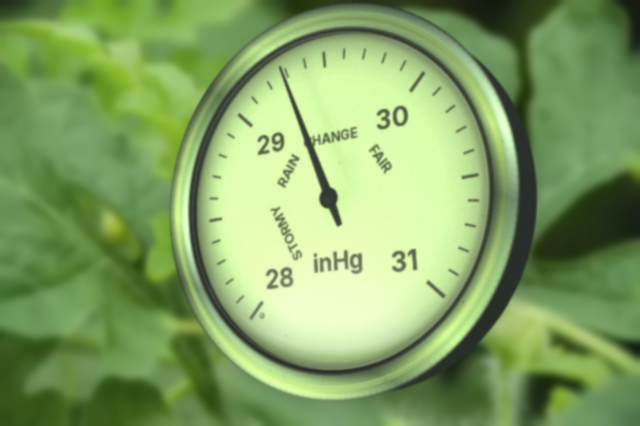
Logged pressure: 29.3 inHg
